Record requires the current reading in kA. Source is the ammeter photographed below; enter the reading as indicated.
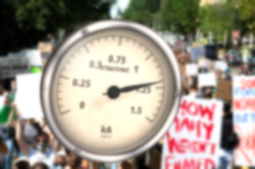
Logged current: 1.2 kA
